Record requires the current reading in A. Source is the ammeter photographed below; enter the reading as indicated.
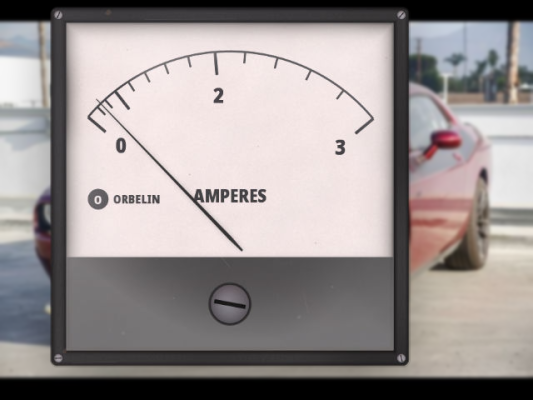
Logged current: 0.7 A
